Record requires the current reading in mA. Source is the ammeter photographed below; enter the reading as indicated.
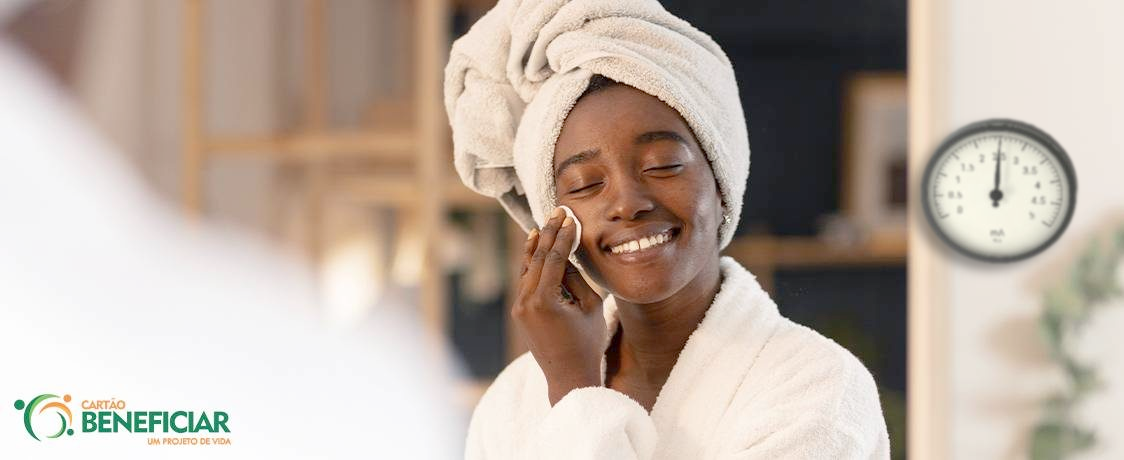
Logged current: 2.5 mA
